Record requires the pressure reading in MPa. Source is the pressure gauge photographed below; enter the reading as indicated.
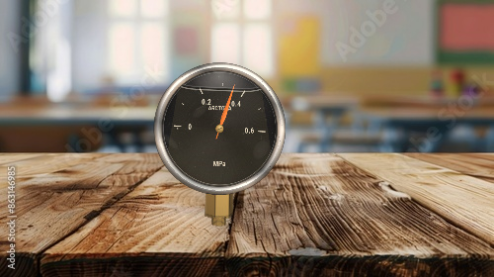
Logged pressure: 0.35 MPa
